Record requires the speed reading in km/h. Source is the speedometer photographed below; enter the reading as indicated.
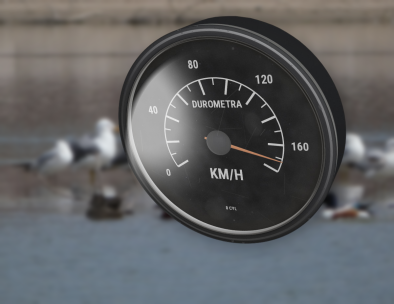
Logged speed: 170 km/h
